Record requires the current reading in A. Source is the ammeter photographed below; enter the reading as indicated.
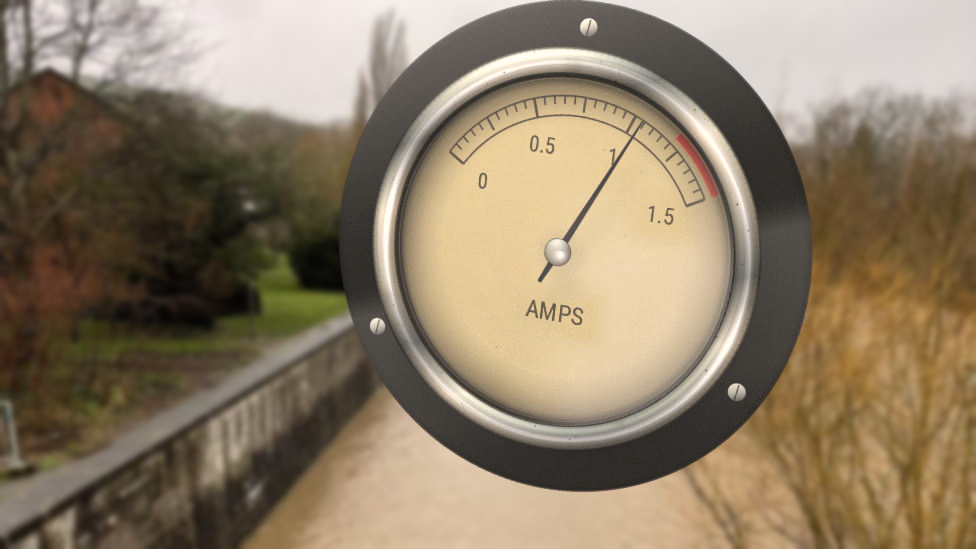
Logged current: 1.05 A
